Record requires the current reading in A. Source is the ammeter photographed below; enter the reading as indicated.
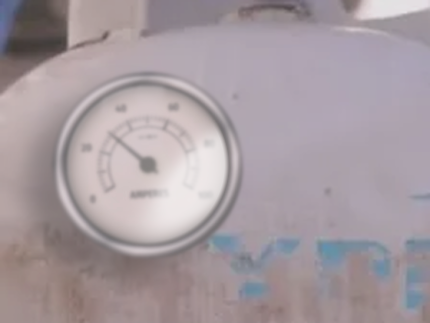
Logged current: 30 A
